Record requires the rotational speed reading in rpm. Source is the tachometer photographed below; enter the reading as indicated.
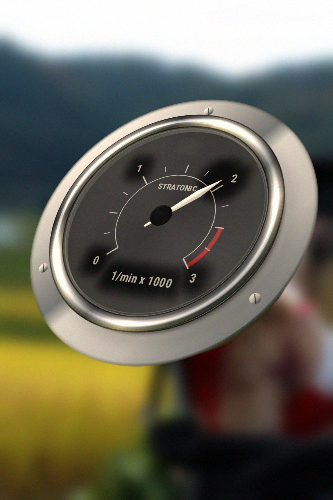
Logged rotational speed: 2000 rpm
